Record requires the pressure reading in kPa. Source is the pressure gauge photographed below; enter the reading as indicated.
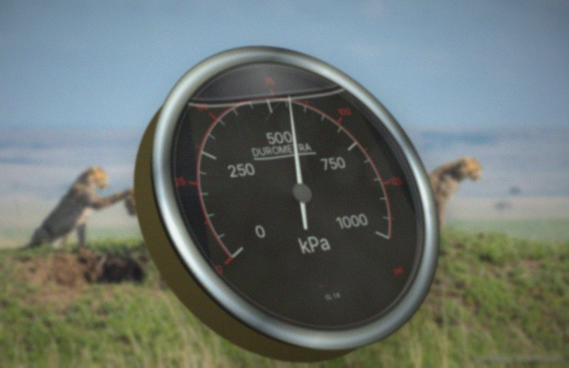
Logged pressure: 550 kPa
